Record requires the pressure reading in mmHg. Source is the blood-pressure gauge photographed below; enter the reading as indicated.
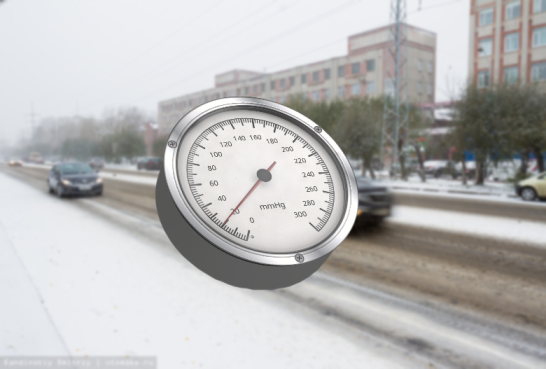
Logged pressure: 20 mmHg
